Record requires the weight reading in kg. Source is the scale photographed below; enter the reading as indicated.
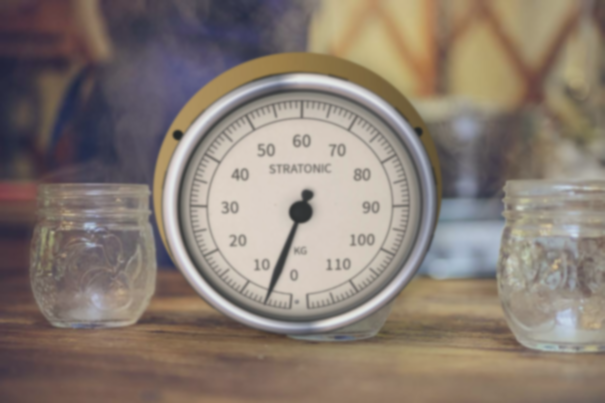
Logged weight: 5 kg
